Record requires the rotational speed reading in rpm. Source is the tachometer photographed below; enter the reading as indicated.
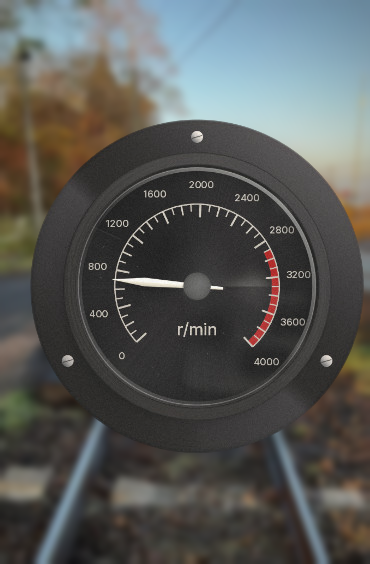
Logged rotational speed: 700 rpm
